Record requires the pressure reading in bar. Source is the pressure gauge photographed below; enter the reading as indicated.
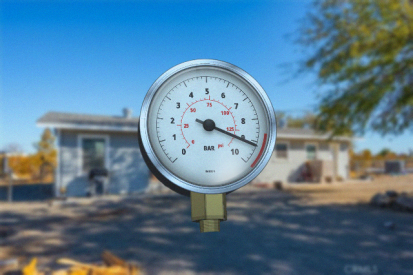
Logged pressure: 9.2 bar
